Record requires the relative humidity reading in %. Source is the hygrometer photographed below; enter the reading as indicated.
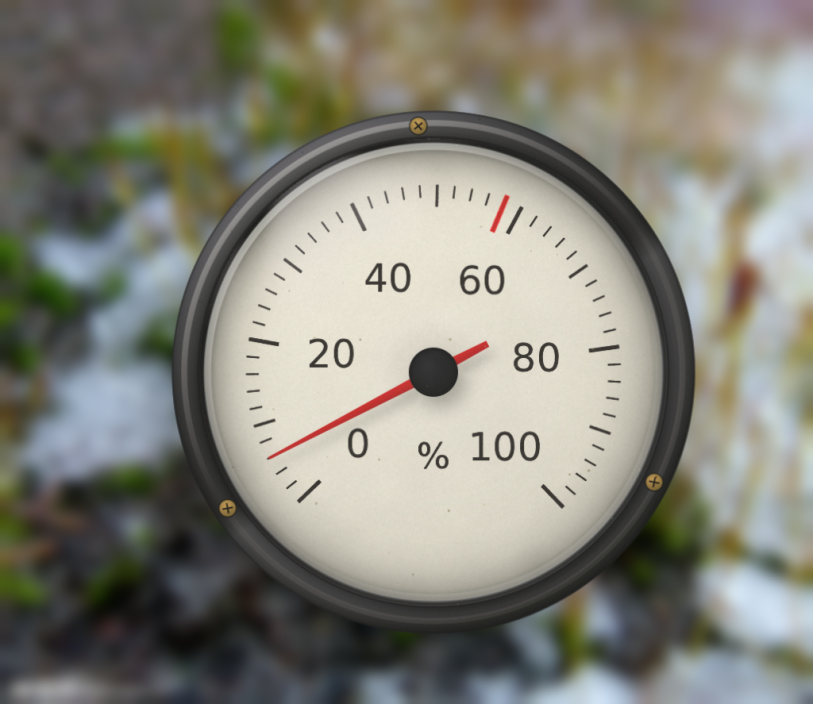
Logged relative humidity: 6 %
